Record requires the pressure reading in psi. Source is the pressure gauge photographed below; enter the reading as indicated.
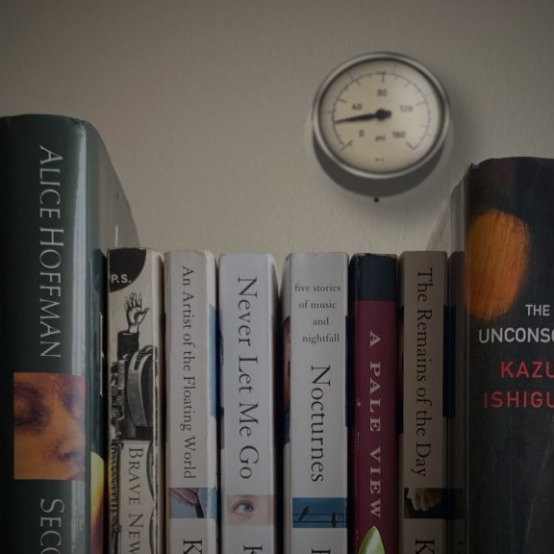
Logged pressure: 20 psi
